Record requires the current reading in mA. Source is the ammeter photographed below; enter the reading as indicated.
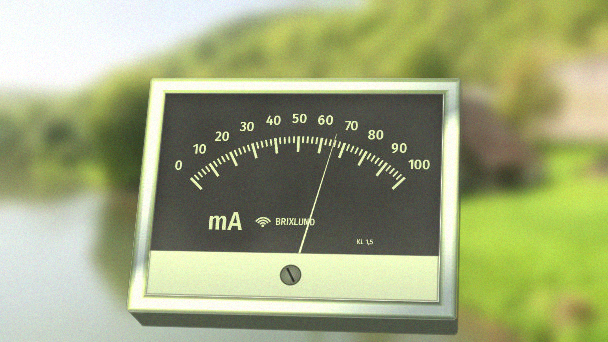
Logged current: 66 mA
